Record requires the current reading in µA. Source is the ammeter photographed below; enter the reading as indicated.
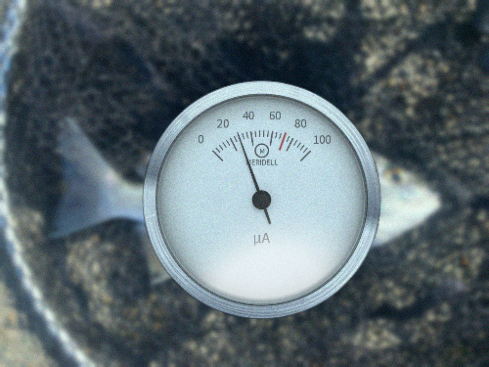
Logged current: 28 µA
